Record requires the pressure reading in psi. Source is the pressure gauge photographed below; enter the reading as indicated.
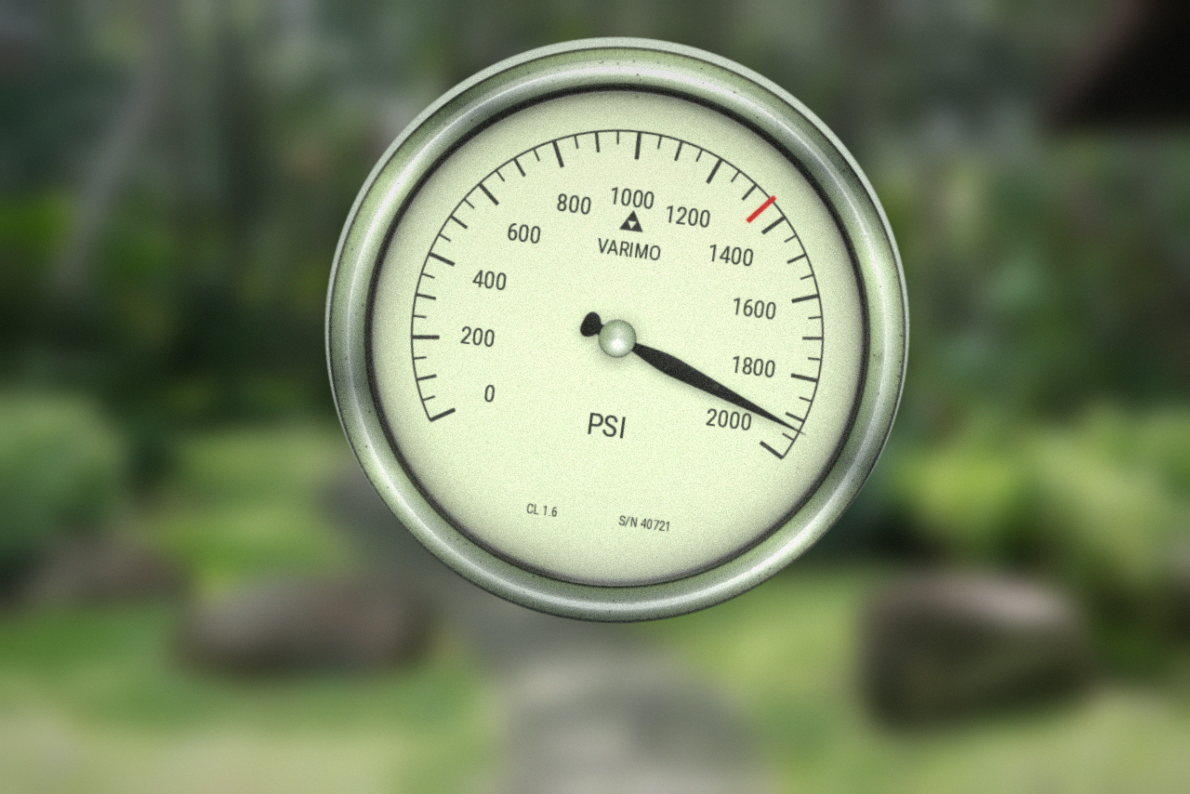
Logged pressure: 1925 psi
